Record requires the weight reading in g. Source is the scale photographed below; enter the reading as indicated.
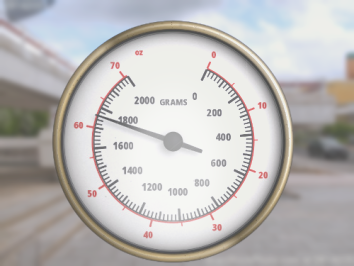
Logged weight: 1760 g
